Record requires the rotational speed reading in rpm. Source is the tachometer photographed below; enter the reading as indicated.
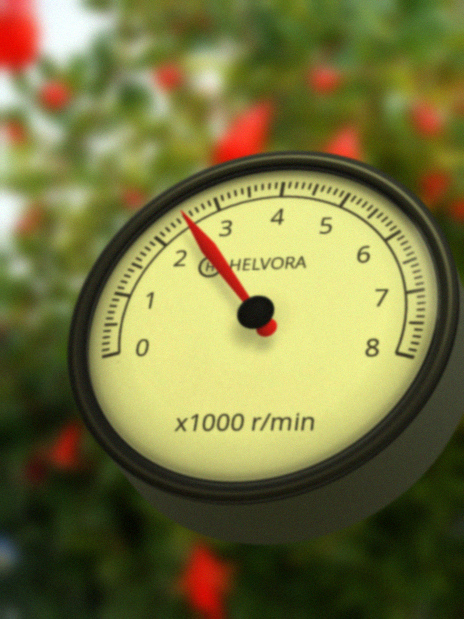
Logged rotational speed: 2500 rpm
